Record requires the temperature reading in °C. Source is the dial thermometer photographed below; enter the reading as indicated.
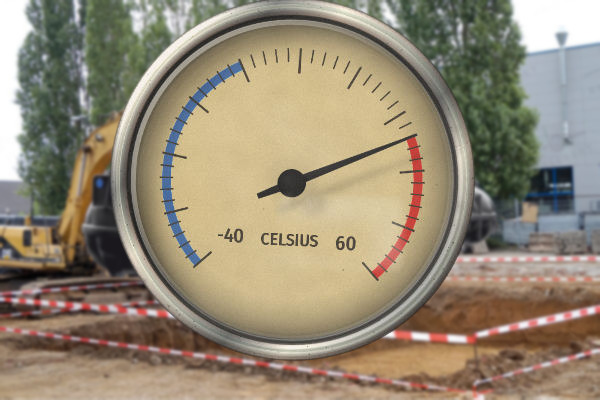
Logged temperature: 34 °C
